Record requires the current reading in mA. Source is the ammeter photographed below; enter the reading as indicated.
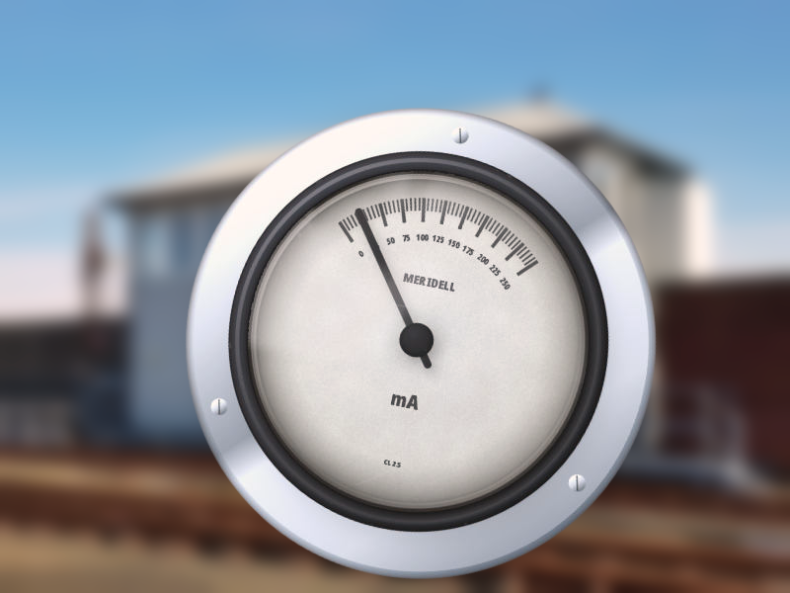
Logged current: 25 mA
